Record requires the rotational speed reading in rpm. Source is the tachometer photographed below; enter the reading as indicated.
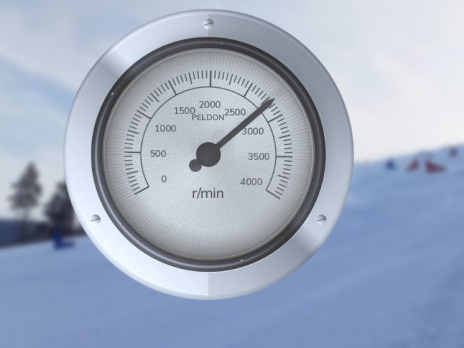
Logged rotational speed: 2800 rpm
